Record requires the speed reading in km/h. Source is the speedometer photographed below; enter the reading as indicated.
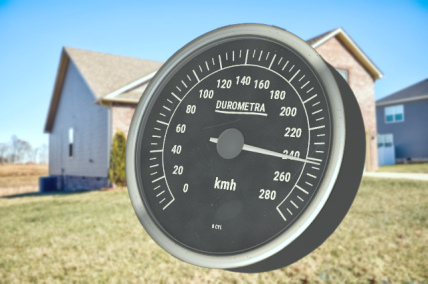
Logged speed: 242.5 km/h
